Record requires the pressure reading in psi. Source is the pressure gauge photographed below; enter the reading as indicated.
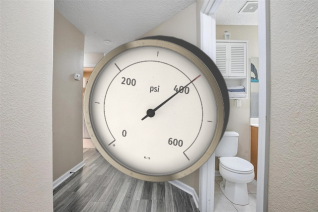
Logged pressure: 400 psi
